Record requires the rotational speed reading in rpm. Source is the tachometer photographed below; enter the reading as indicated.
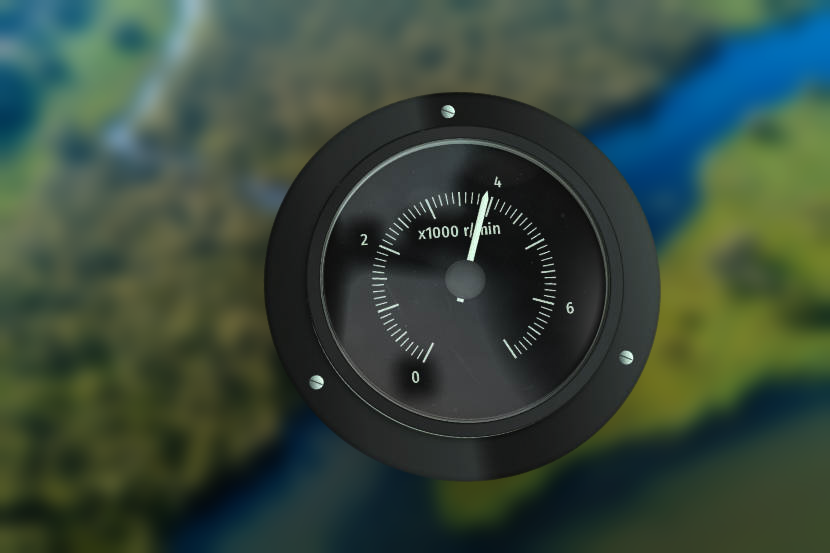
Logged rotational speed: 3900 rpm
